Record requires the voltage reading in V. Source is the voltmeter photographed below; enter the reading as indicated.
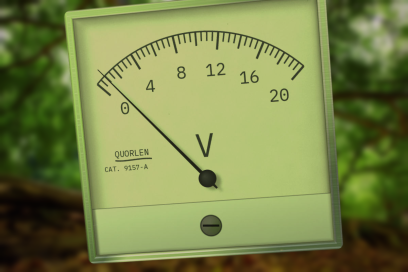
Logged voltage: 1 V
